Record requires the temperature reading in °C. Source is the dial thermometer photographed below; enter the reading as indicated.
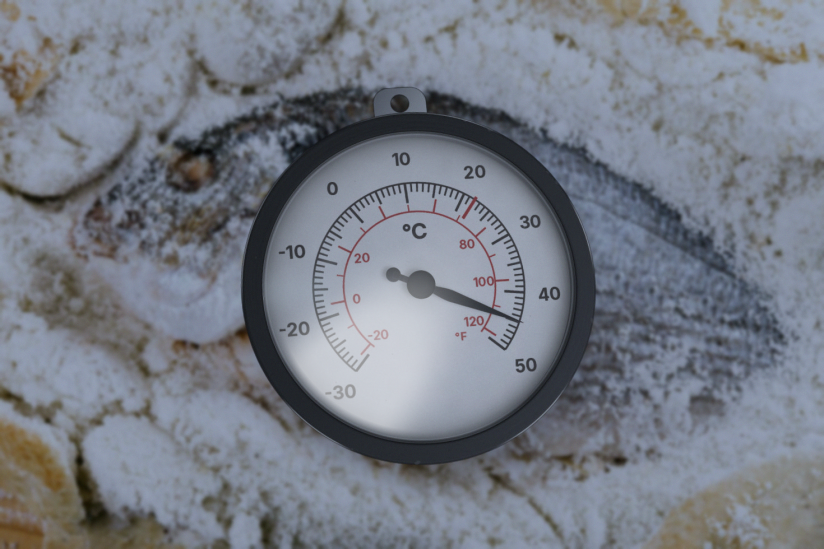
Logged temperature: 45 °C
